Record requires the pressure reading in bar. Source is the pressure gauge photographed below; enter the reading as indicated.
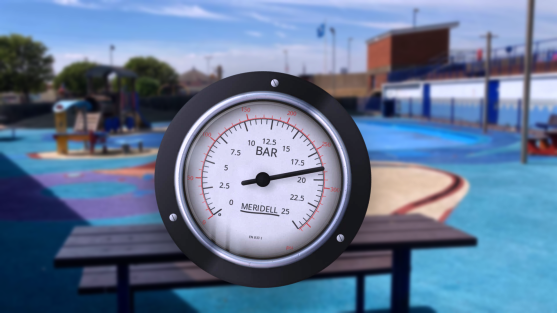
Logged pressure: 19 bar
